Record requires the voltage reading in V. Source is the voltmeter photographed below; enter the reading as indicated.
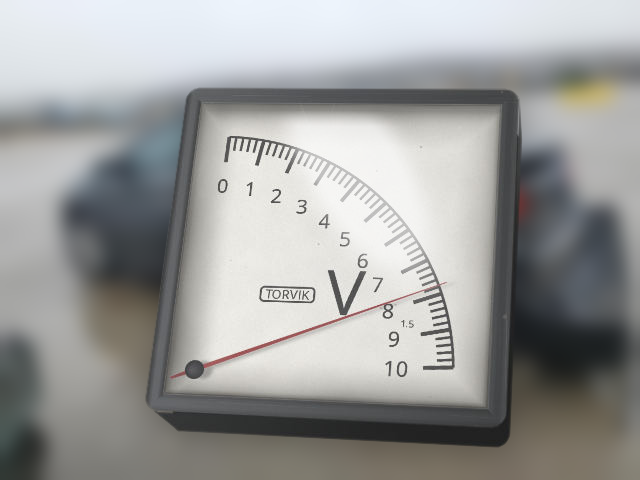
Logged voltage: 7.8 V
